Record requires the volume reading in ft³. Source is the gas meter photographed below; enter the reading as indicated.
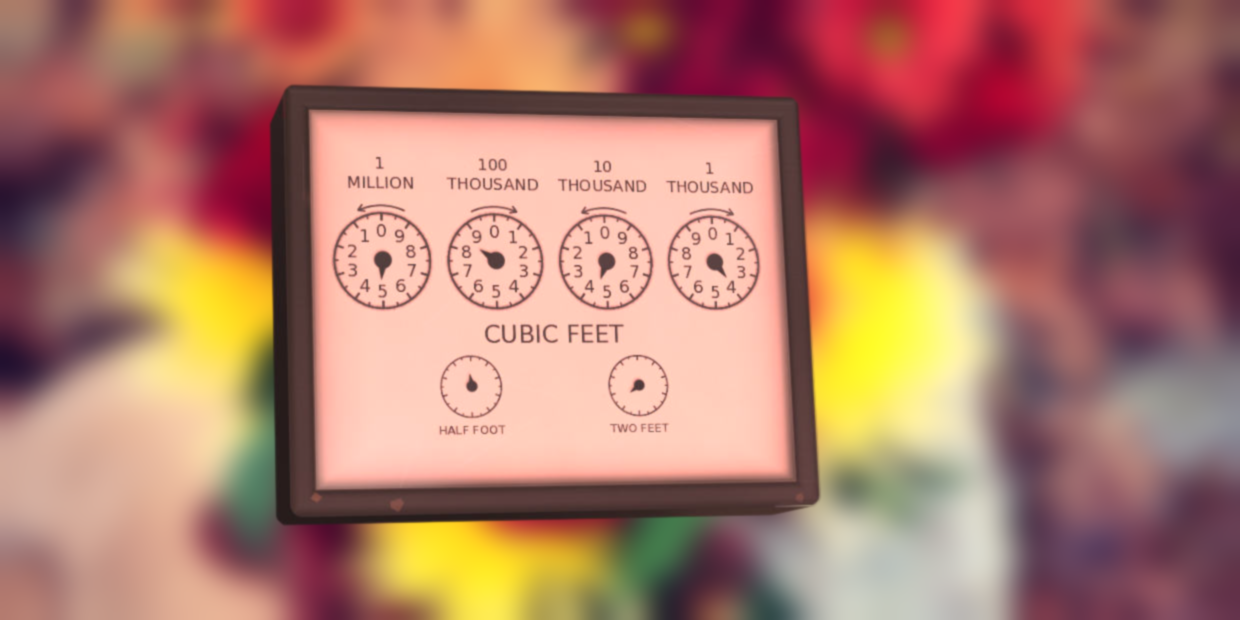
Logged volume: 484400 ft³
